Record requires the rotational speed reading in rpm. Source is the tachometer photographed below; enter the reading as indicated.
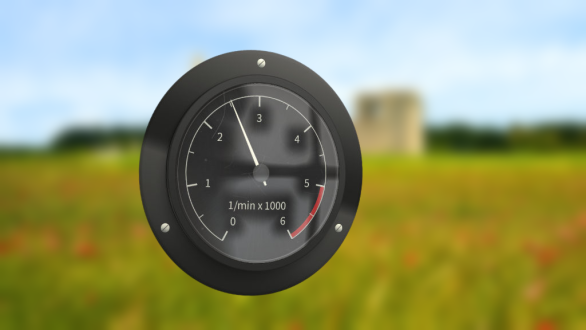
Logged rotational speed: 2500 rpm
